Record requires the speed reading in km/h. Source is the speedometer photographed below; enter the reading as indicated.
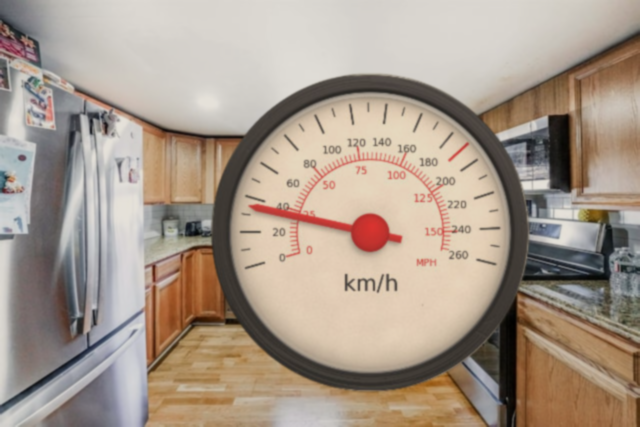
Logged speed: 35 km/h
